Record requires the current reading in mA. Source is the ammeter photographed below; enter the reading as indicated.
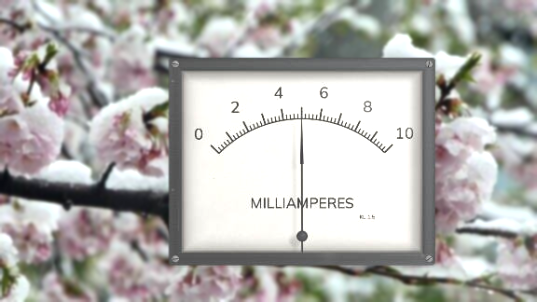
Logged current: 5 mA
